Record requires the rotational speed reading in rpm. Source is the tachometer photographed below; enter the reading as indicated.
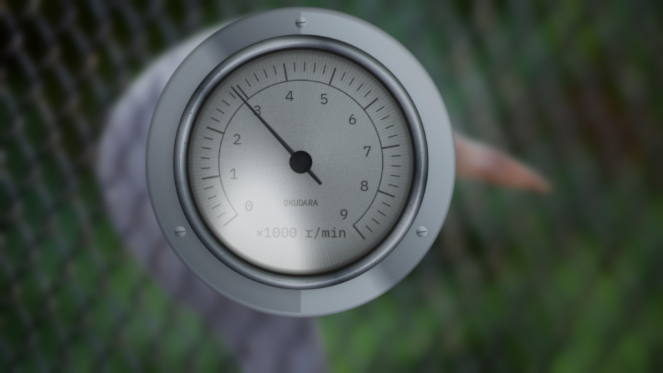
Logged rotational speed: 2900 rpm
